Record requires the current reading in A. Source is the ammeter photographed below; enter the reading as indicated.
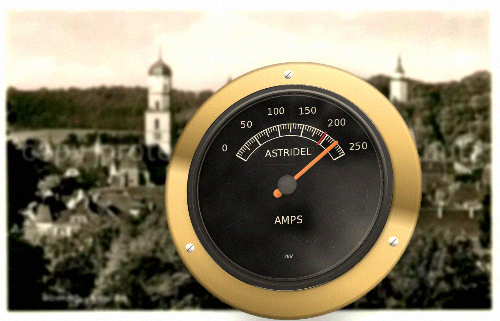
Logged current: 225 A
